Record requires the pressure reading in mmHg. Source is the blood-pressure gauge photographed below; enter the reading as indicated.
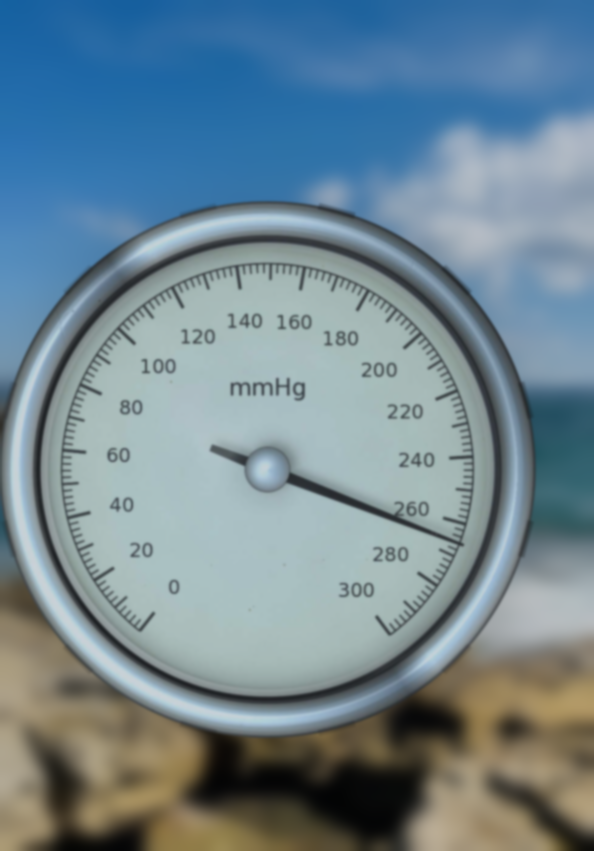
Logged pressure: 266 mmHg
